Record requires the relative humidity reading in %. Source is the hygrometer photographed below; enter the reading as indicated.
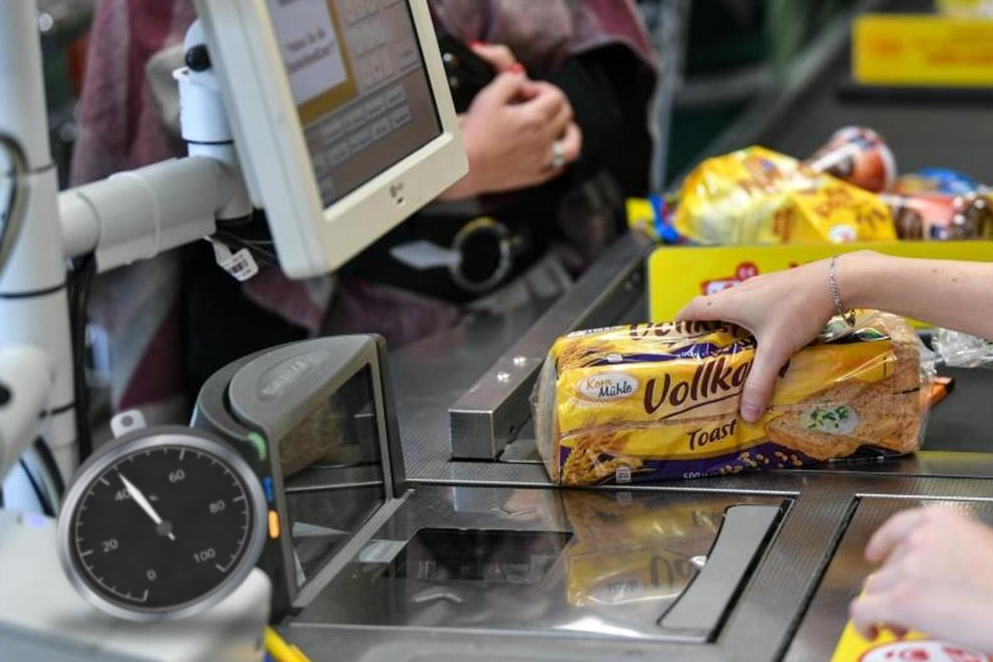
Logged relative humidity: 44 %
